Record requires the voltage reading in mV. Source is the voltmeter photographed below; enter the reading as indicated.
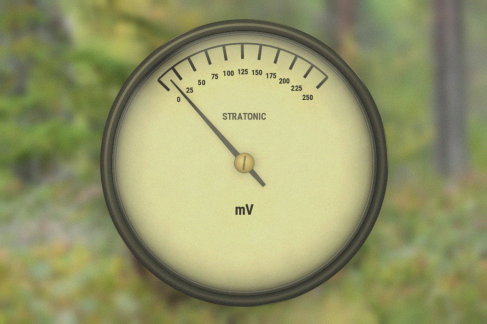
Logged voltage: 12.5 mV
